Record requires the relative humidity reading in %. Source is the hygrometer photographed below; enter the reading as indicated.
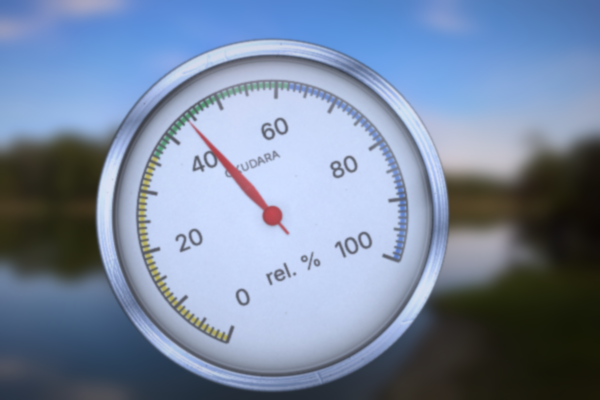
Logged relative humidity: 44 %
